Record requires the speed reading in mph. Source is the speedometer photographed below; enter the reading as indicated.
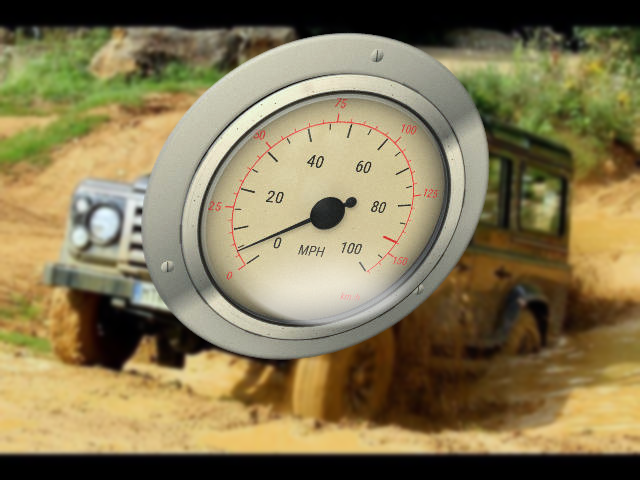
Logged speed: 5 mph
